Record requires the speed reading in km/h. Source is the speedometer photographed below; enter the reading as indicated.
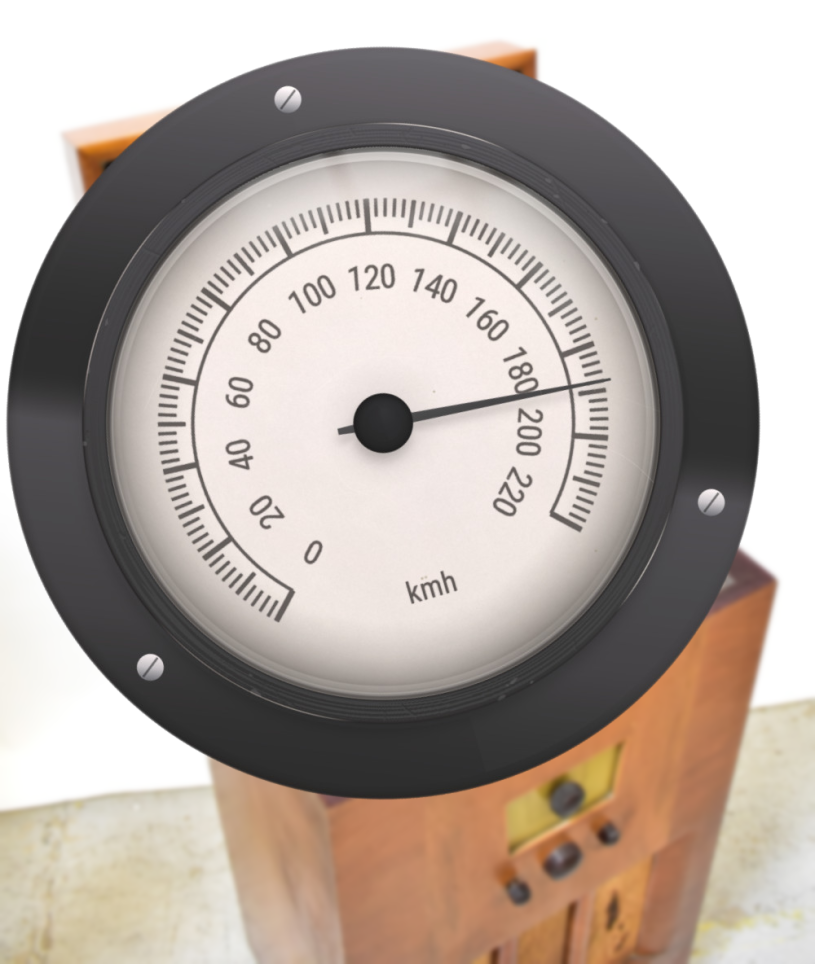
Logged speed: 188 km/h
